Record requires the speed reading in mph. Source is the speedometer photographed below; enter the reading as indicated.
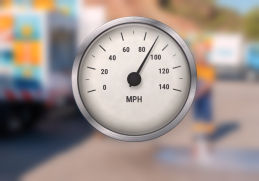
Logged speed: 90 mph
